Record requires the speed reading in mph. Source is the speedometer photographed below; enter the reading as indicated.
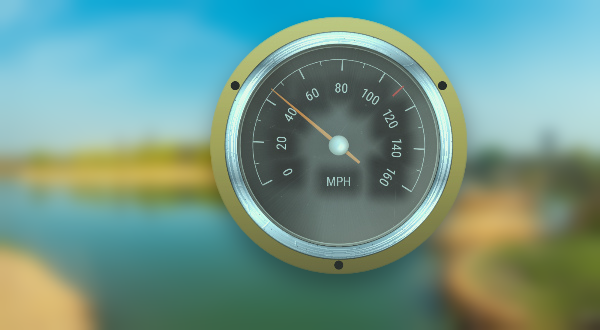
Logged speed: 45 mph
